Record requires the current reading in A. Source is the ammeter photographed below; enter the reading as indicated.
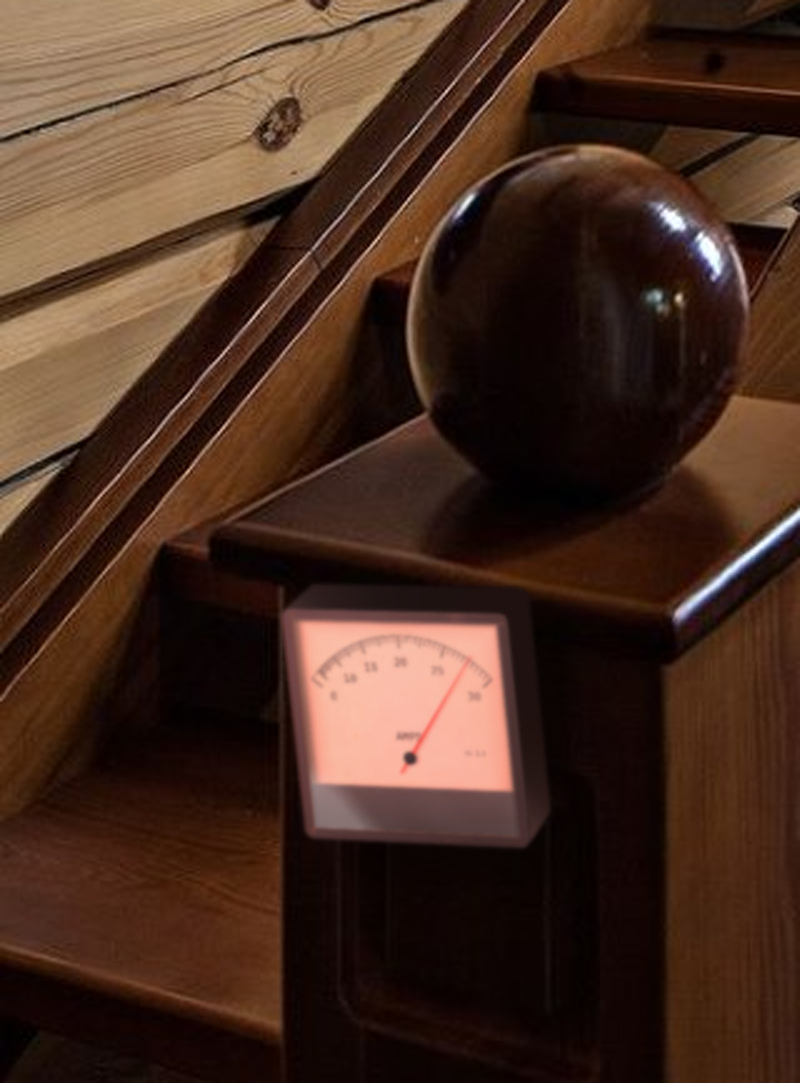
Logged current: 27.5 A
